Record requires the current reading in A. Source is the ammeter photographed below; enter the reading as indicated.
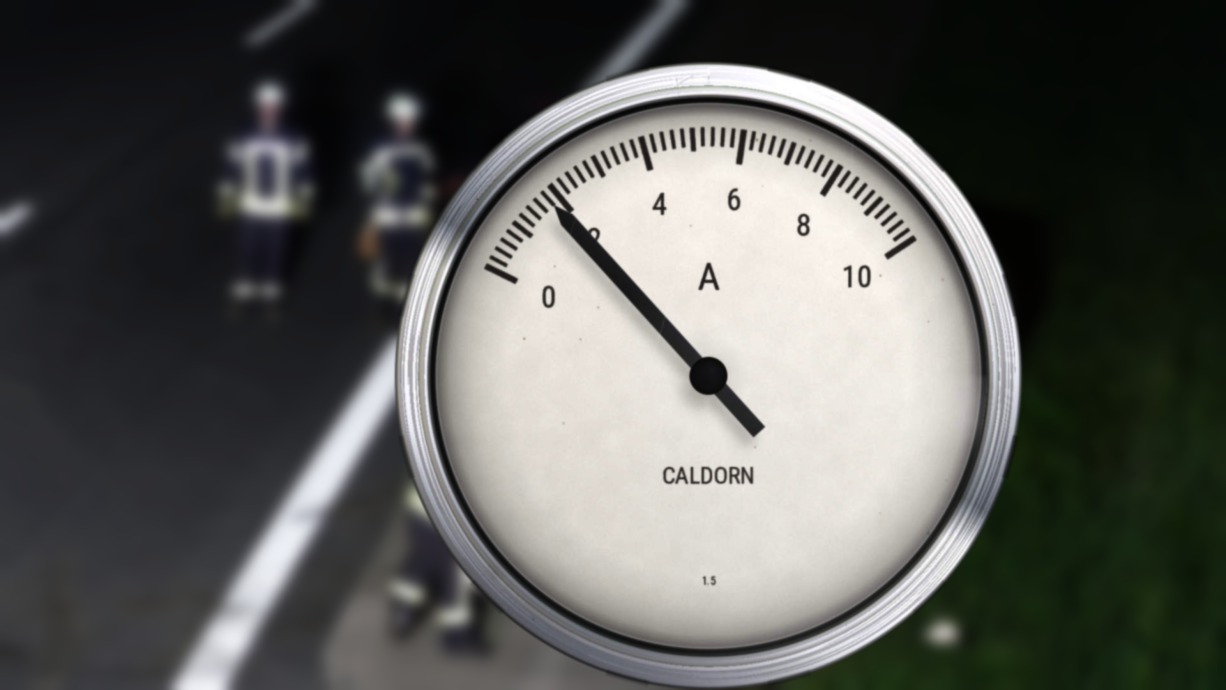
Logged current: 1.8 A
